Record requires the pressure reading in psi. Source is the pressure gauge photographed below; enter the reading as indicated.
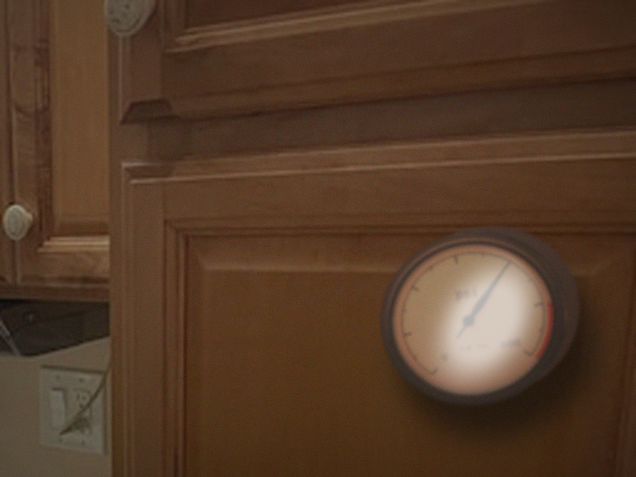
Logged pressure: 400 psi
